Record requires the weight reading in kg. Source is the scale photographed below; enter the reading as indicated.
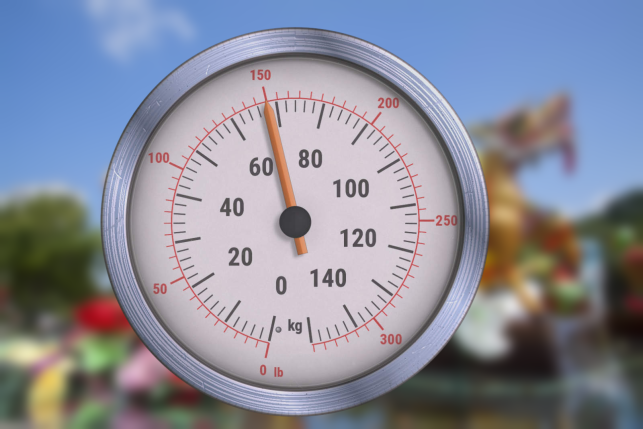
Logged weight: 68 kg
